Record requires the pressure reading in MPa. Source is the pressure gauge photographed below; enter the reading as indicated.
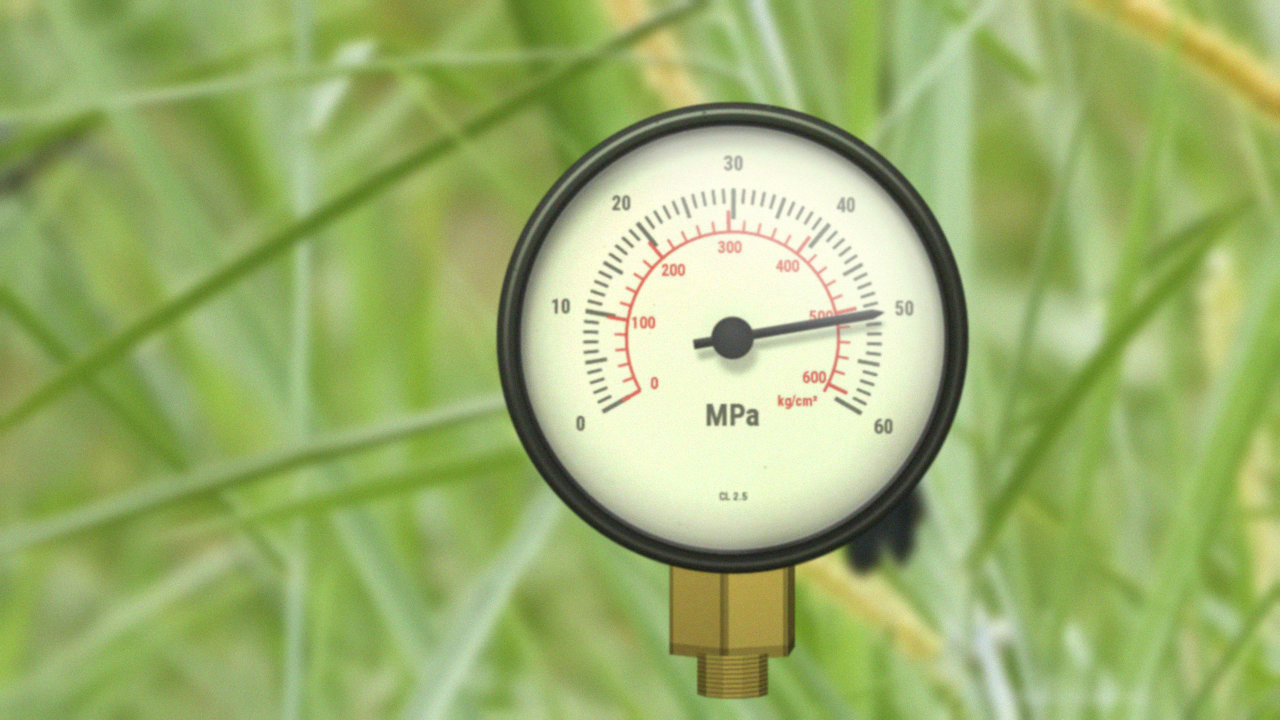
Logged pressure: 50 MPa
